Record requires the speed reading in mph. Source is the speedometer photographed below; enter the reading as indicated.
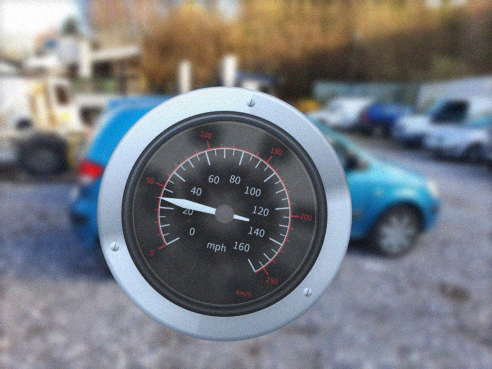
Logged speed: 25 mph
